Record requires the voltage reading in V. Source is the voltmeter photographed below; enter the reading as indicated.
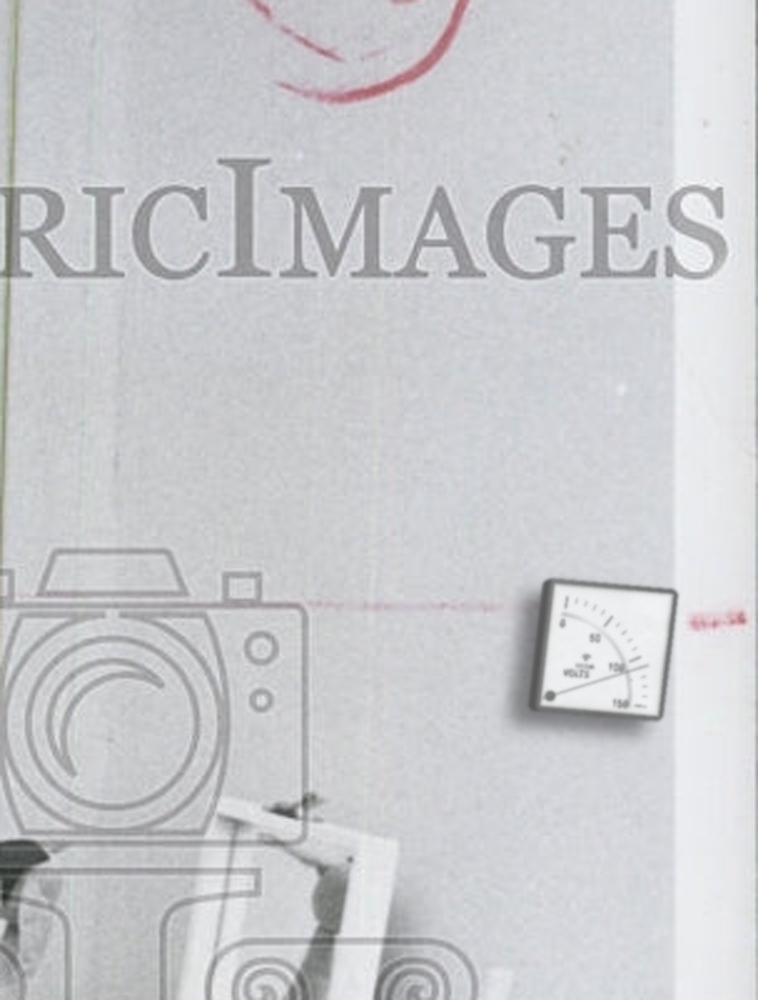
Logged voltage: 110 V
